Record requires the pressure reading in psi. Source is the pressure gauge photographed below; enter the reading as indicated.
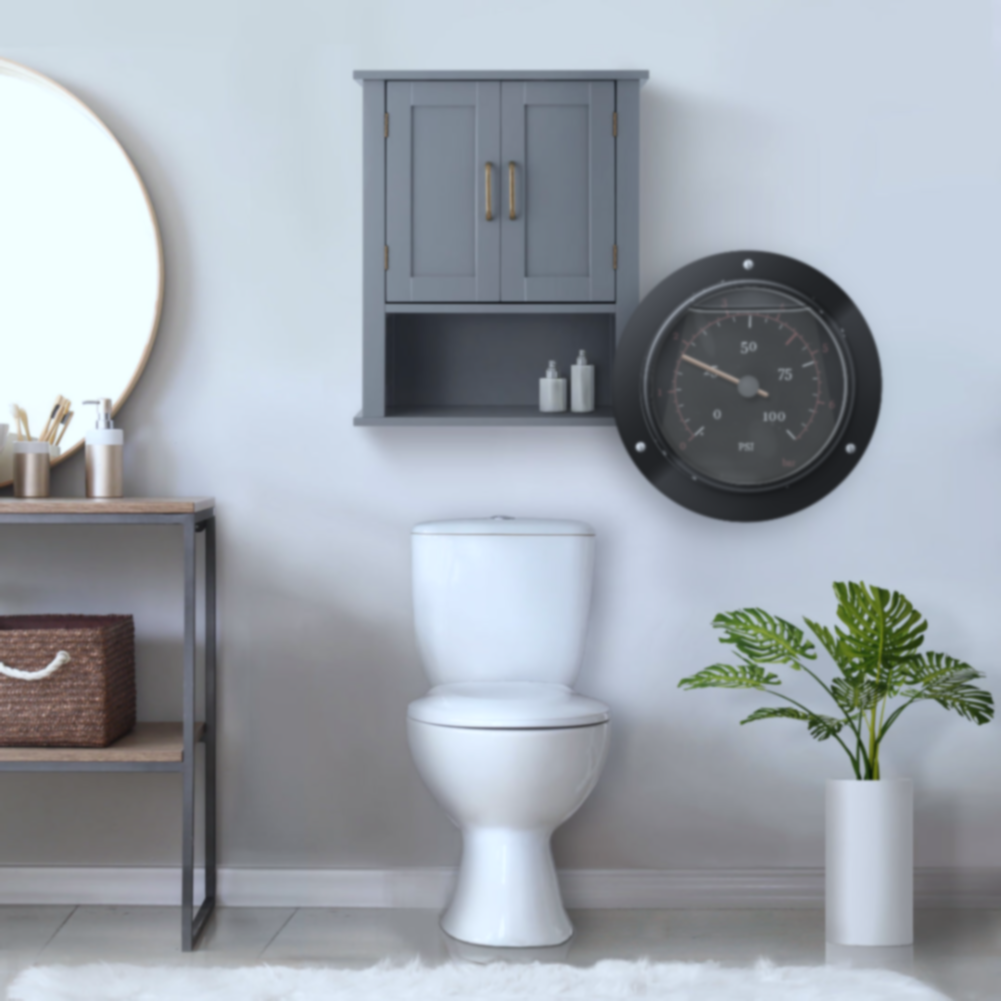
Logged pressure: 25 psi
